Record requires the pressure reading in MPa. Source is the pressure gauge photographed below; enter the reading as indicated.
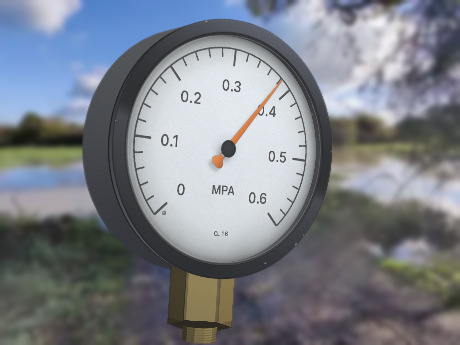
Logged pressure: 0.38 MPa
